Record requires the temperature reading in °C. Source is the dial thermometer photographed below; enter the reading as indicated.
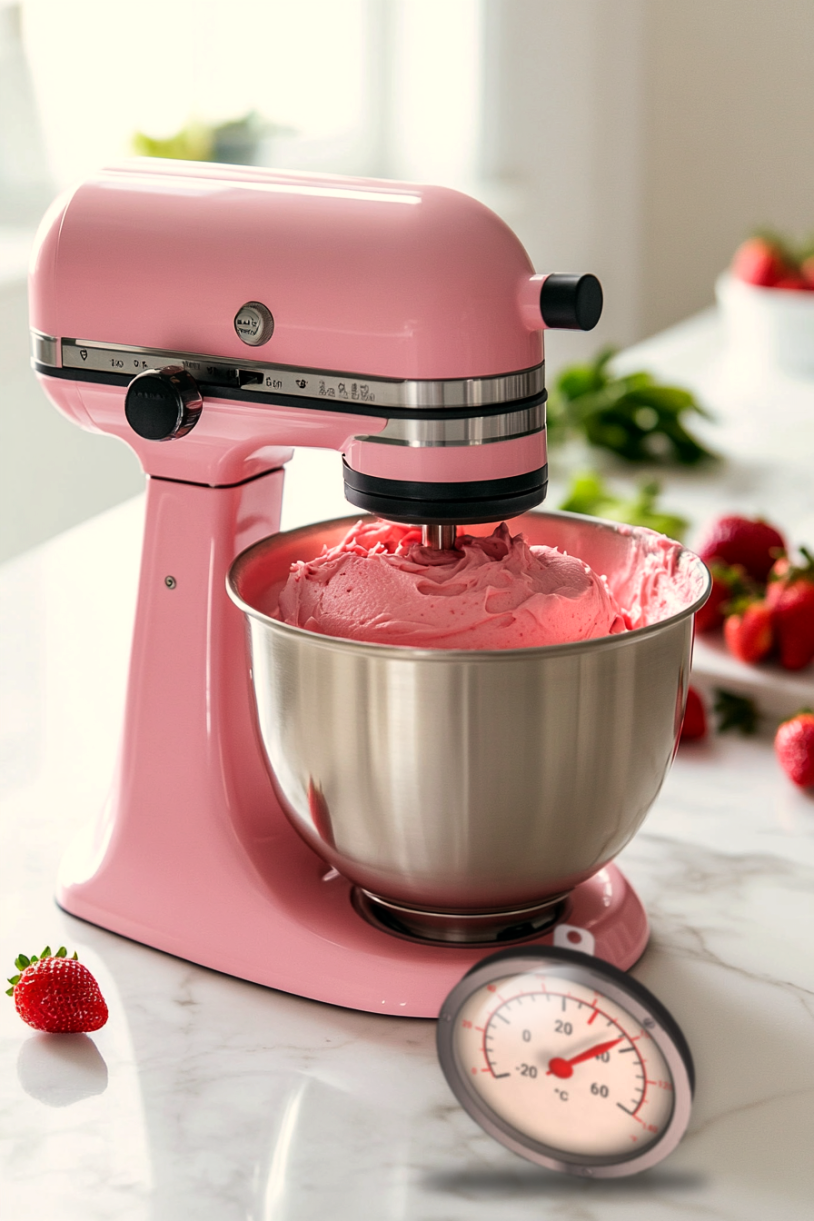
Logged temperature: 36 °C
